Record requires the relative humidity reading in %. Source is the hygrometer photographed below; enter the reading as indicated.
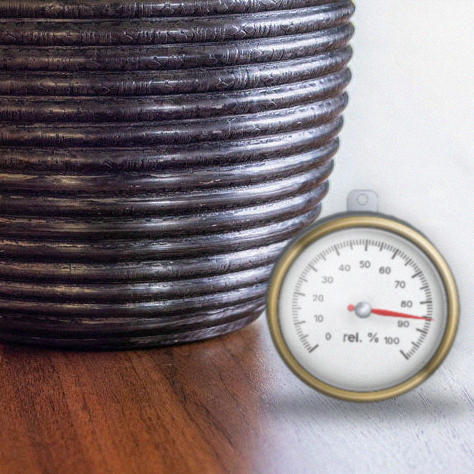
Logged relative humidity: 85 %
